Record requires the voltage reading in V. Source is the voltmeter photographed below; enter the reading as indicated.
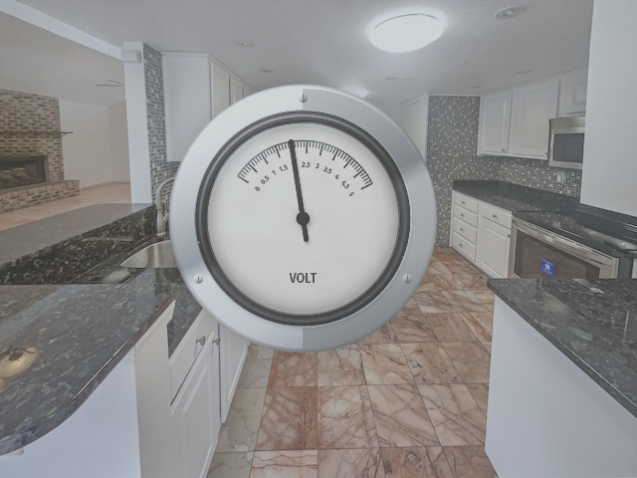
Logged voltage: 2 V
